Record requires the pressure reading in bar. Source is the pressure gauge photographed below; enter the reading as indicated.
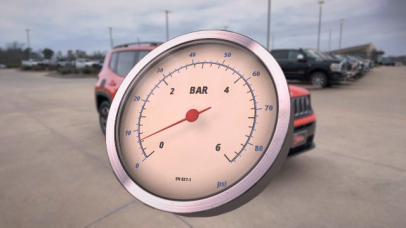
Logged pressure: 0.4 bar
